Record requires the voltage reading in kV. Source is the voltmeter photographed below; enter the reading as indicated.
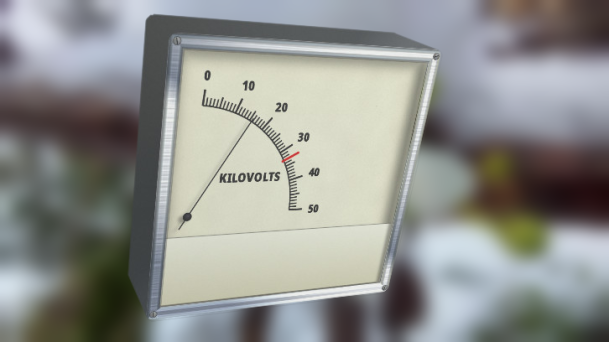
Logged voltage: 15 kV
